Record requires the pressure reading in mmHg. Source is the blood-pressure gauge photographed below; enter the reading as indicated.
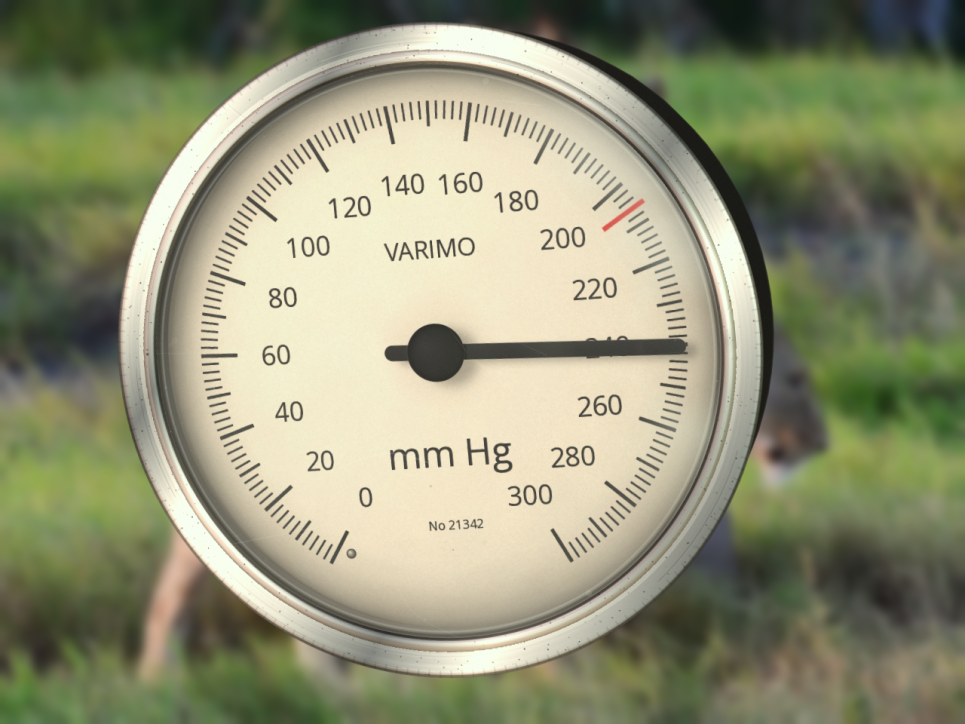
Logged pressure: 240 mmHg
